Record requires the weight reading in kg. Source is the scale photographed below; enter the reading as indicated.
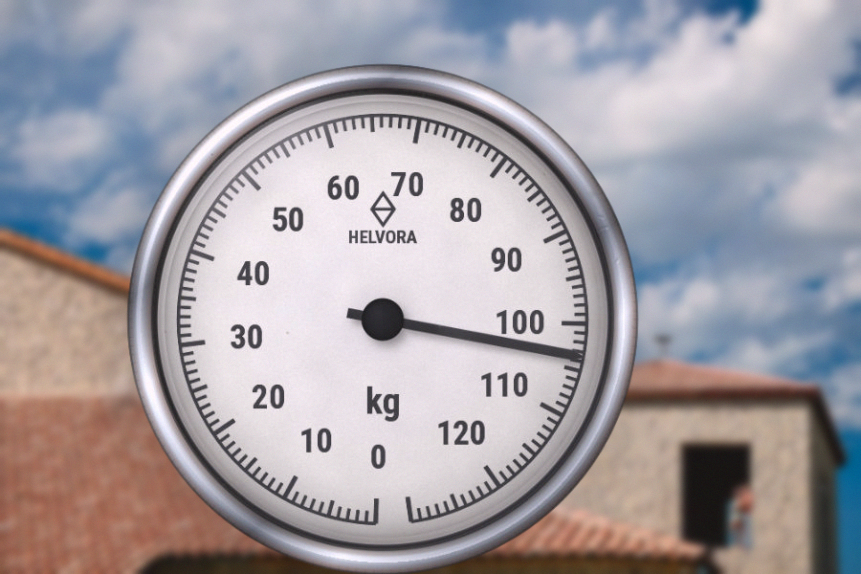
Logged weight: 103.5 kg
